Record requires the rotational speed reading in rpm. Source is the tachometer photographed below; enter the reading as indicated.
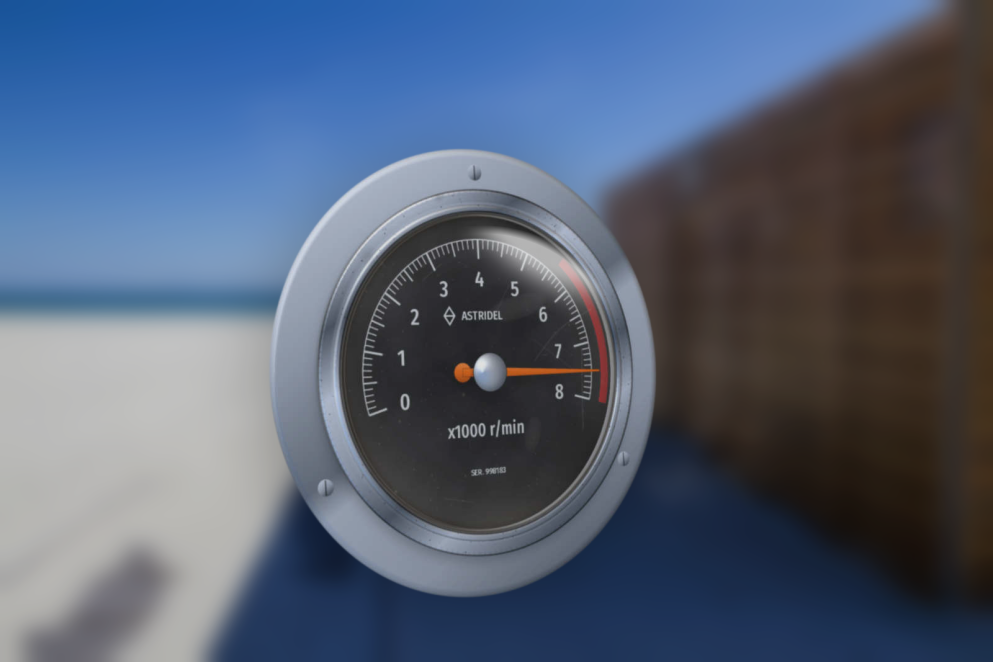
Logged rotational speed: 7500 rpm
